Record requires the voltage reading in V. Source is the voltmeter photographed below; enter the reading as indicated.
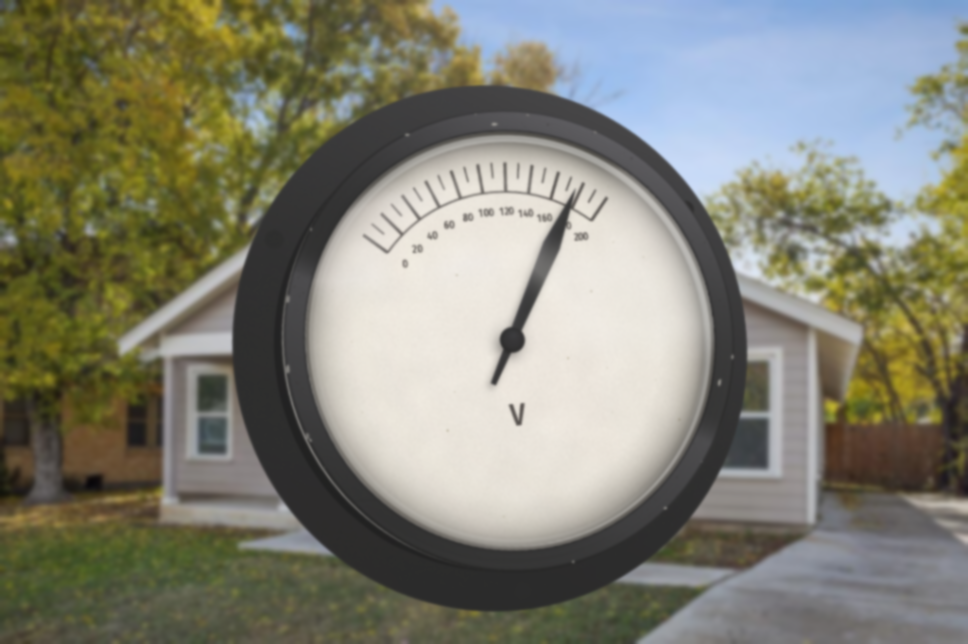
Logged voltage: 175 V
